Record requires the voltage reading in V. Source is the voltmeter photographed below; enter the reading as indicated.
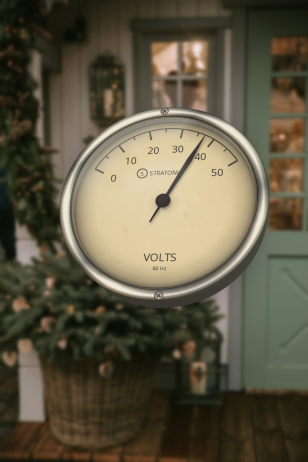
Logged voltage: 37.5 V
